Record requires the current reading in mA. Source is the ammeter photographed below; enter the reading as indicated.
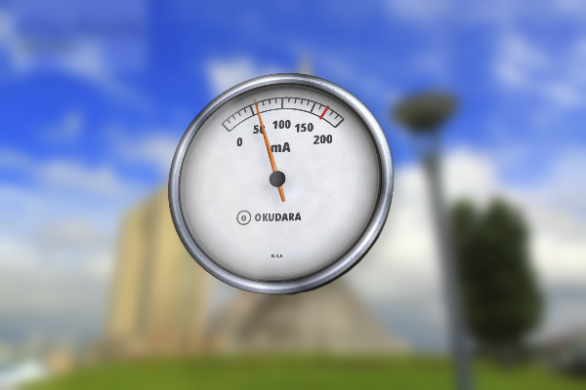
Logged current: 60 mA
